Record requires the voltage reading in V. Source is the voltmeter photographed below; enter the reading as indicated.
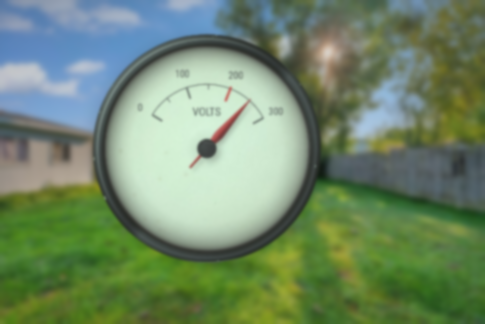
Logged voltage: 250 V
